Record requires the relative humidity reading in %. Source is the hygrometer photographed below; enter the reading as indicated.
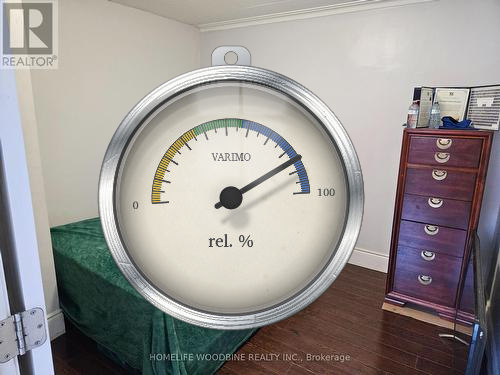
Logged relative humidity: 85 %
